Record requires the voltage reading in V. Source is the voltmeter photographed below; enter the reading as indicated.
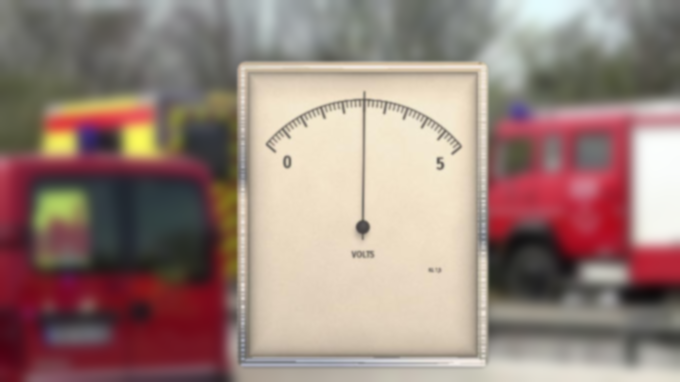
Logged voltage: 2.5 V
